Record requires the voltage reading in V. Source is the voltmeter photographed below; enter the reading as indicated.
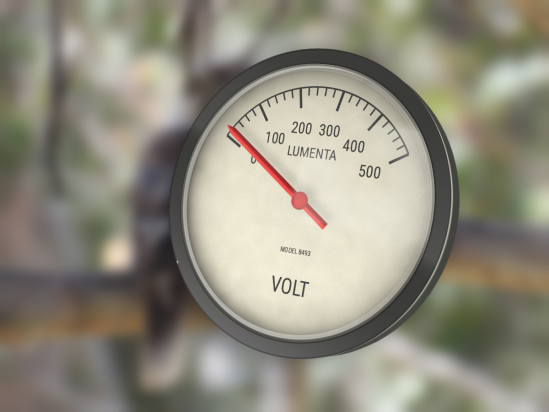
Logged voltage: 20 V
